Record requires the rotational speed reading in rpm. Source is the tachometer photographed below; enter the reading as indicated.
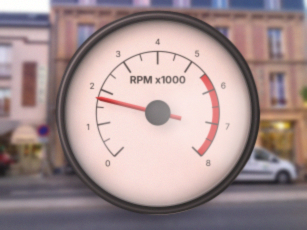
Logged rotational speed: 1750 rpm
